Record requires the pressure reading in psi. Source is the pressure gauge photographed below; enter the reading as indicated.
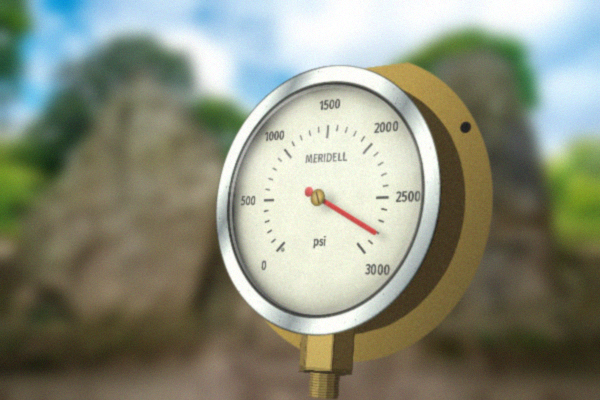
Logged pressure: 2800 psi
